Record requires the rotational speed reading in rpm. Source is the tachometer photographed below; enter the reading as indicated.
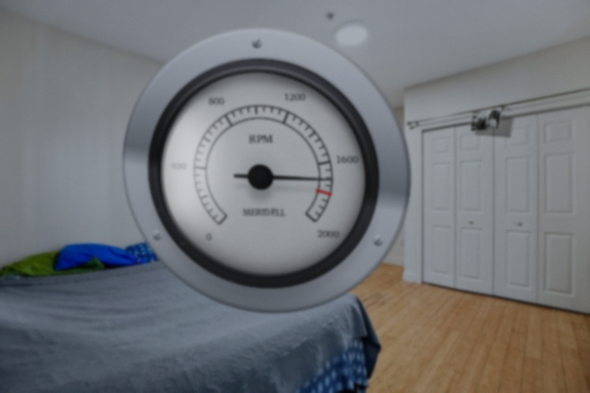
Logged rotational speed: 1700 rpm
